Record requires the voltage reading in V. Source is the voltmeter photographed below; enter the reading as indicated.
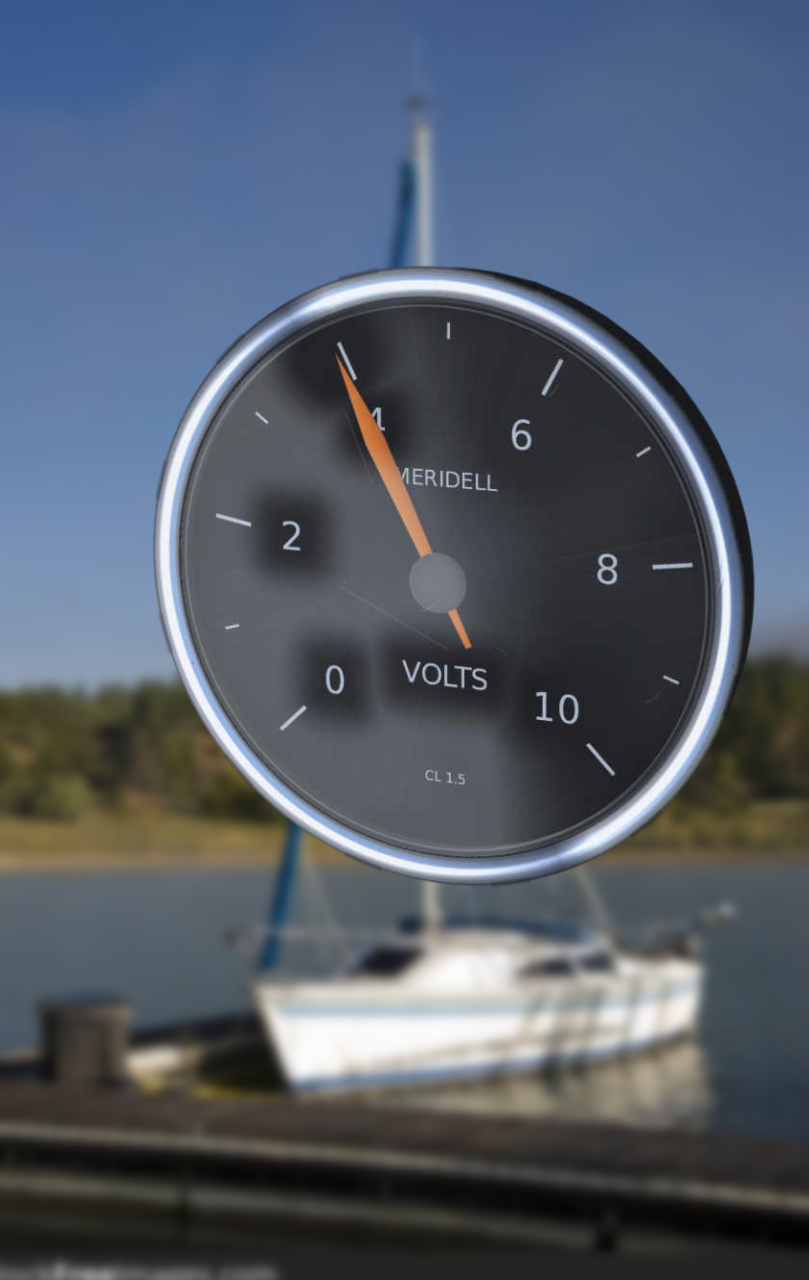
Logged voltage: 4 V
